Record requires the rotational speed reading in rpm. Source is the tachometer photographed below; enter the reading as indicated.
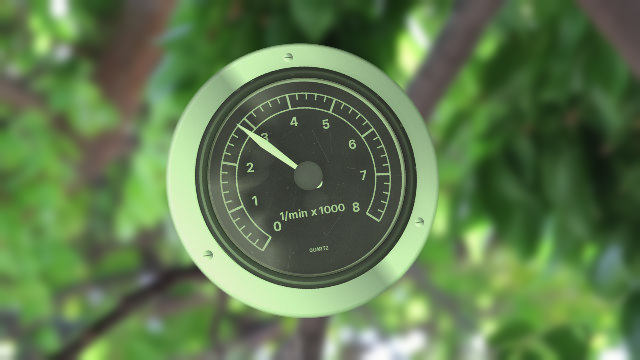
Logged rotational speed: 2800 rpm
